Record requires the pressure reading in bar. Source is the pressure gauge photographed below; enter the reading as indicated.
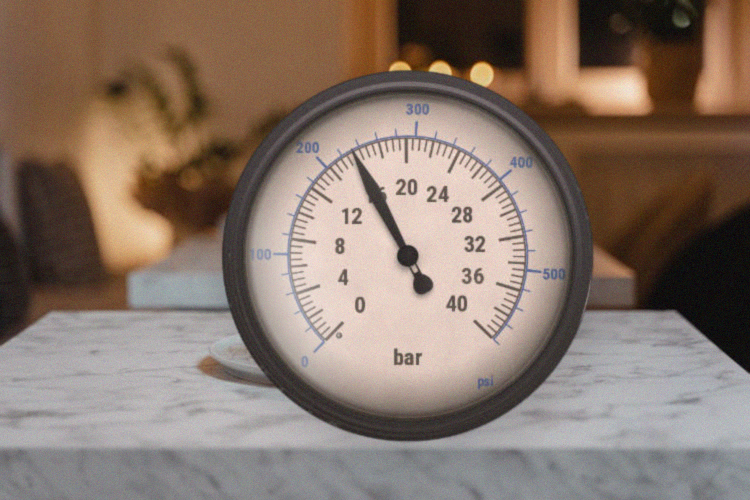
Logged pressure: 16 bar
